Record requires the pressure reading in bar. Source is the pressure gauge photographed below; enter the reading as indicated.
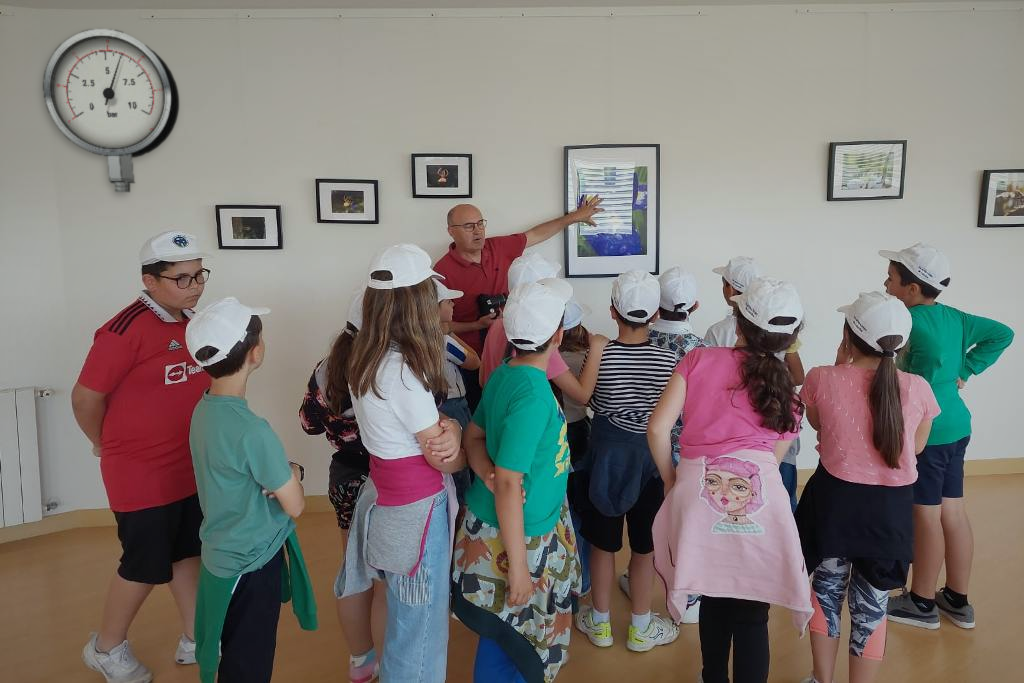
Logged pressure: 6 bar
